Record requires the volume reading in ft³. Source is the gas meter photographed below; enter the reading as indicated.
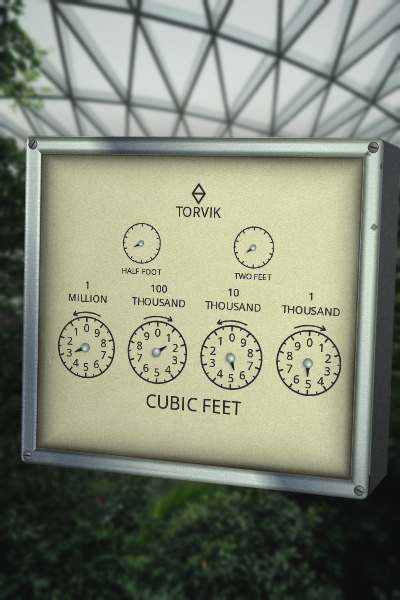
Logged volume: 315500 ft³
